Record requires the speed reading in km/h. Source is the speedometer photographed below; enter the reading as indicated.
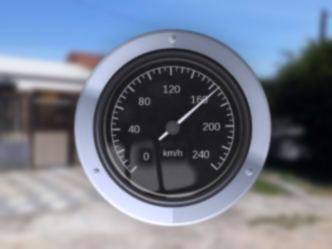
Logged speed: 165 km/h
